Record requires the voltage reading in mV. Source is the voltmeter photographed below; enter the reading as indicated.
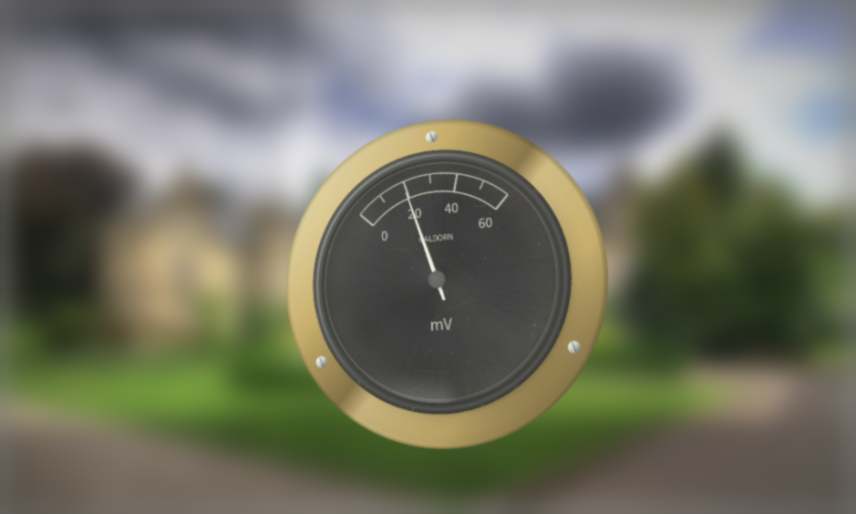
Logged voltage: 20 mV
